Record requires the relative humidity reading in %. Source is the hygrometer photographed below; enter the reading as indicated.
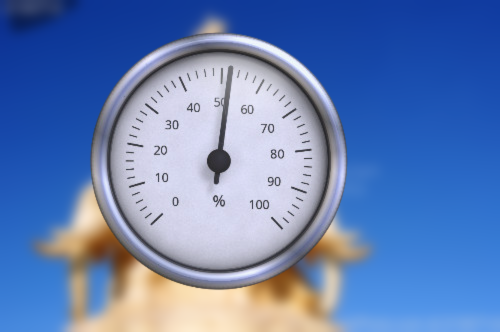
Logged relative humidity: 52 %
